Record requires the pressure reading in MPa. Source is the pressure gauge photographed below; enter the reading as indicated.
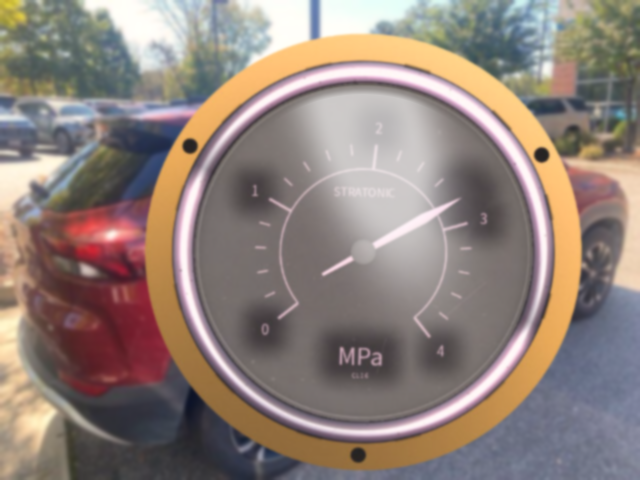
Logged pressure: 2.8 MPa
